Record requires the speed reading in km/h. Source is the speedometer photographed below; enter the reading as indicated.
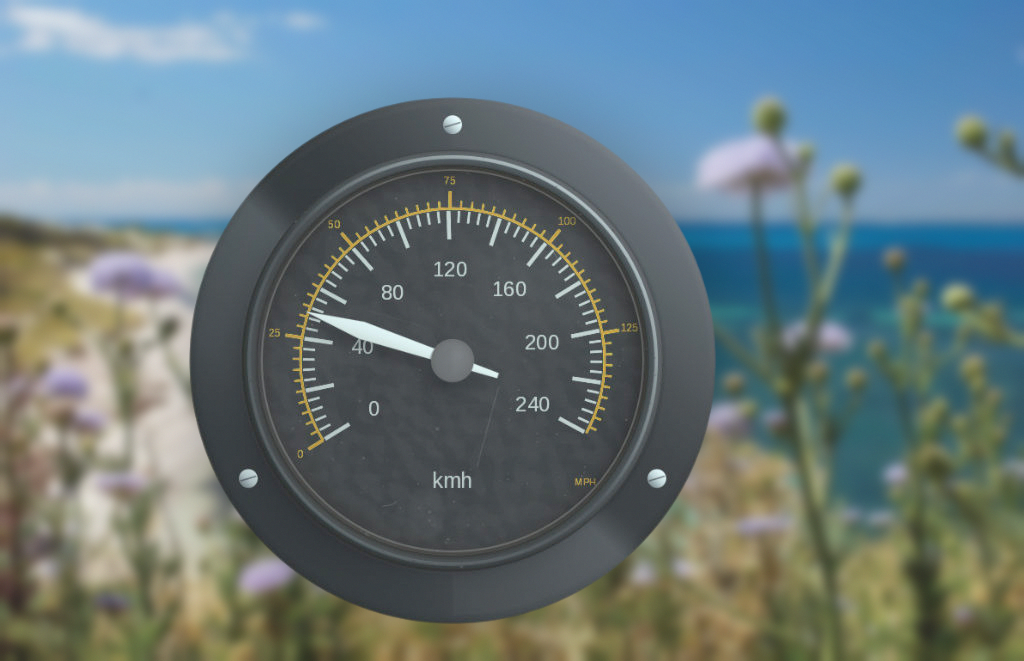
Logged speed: 50 km/h
